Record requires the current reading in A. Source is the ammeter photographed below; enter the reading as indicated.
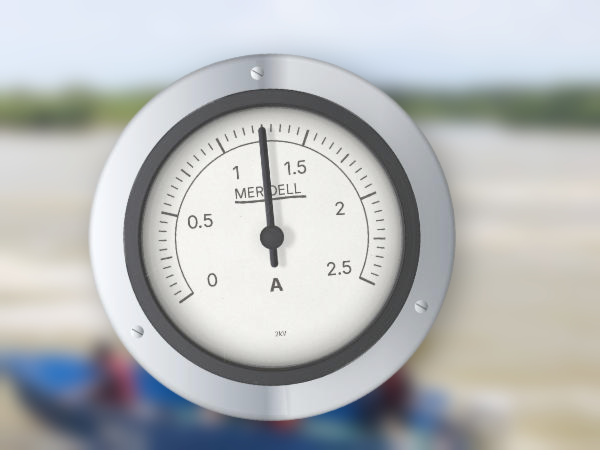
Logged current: 1.25 A
